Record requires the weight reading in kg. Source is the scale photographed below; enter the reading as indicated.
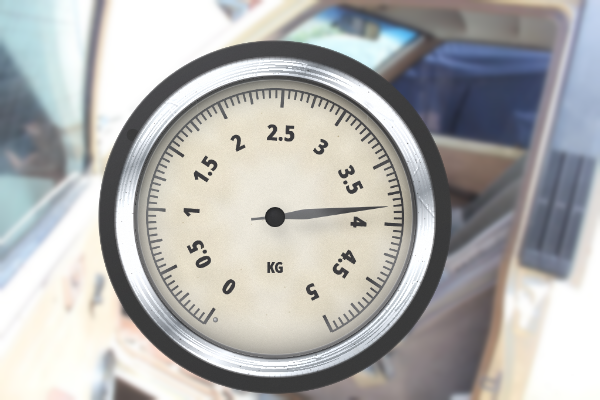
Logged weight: 3.85 kg
